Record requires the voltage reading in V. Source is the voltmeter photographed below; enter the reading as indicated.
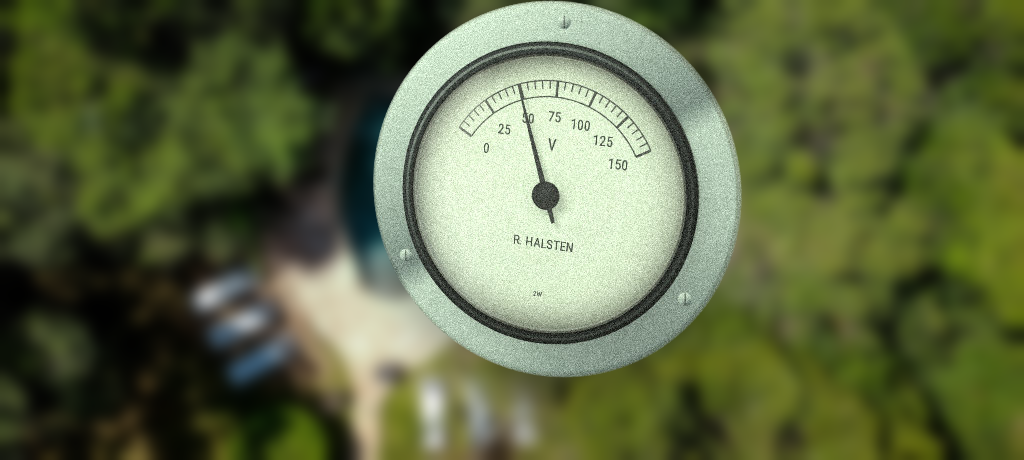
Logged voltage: 50 V
